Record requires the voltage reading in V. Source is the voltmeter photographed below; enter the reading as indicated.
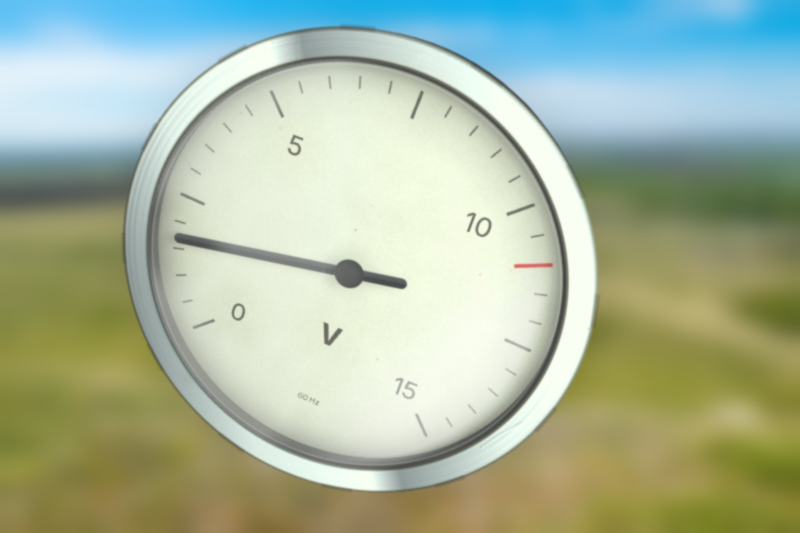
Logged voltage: 1.75 V
